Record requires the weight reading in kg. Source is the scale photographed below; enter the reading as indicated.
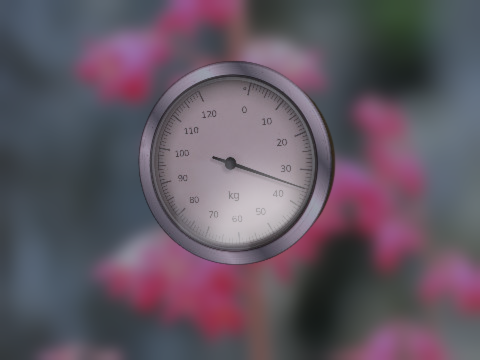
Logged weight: 35 kg
